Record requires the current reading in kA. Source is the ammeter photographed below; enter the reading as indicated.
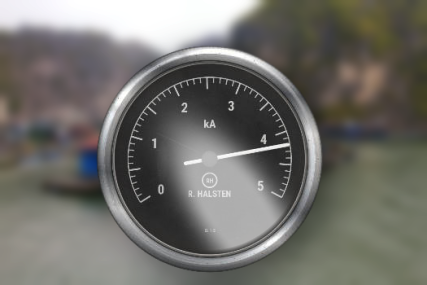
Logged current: 4.2 kA
